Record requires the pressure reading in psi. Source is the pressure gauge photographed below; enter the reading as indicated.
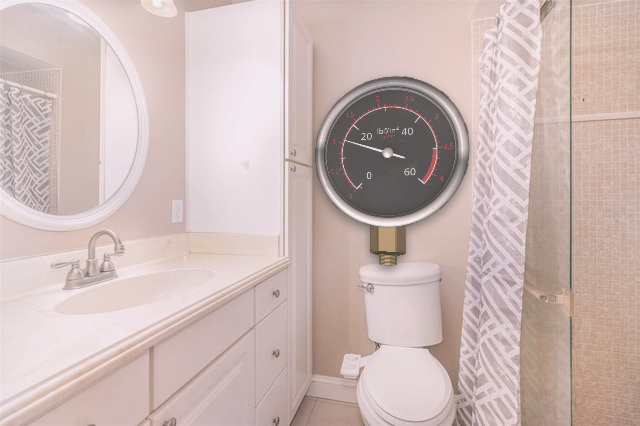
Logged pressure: 15 psi
